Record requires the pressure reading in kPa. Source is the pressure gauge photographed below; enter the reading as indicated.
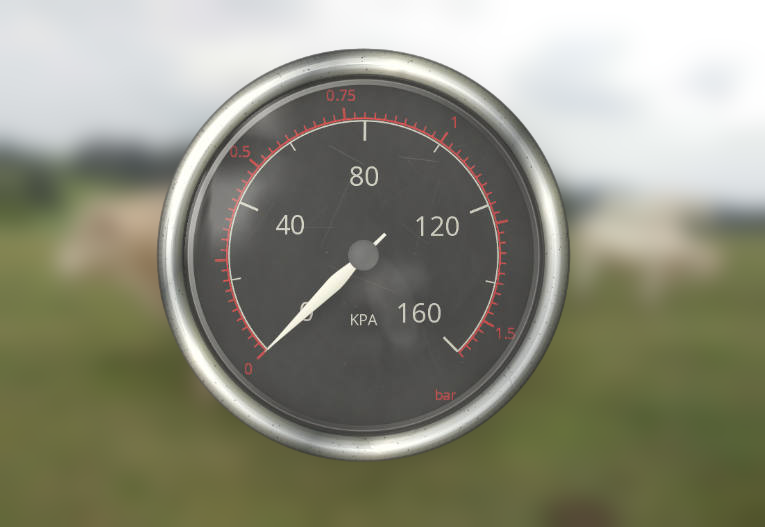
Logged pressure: 0 kPa
